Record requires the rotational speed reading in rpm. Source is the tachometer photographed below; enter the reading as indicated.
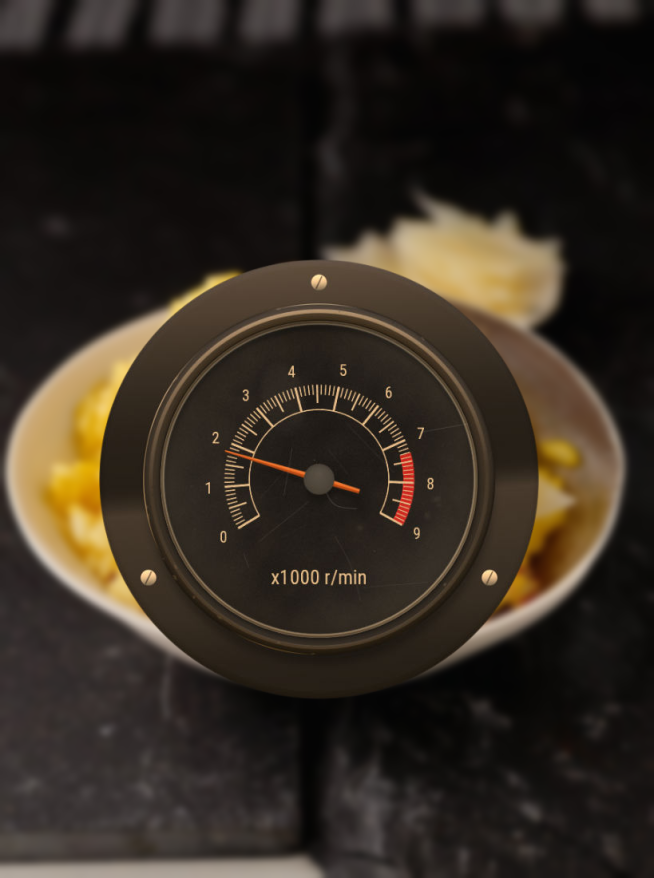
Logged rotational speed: 1800 rpm
